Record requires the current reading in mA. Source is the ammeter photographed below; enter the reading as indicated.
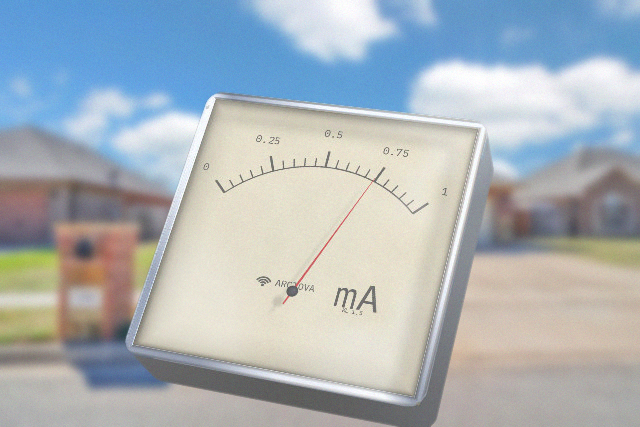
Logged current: 0.75 mA
